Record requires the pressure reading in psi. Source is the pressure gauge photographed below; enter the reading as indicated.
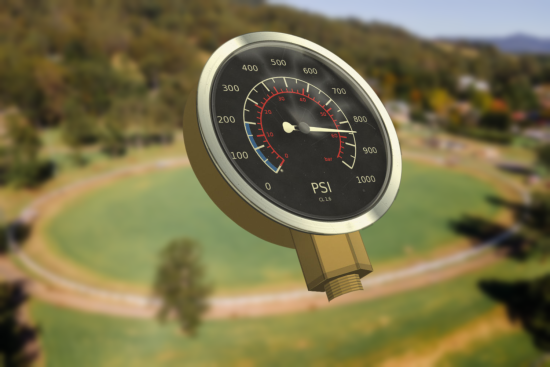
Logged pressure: 850 psi
